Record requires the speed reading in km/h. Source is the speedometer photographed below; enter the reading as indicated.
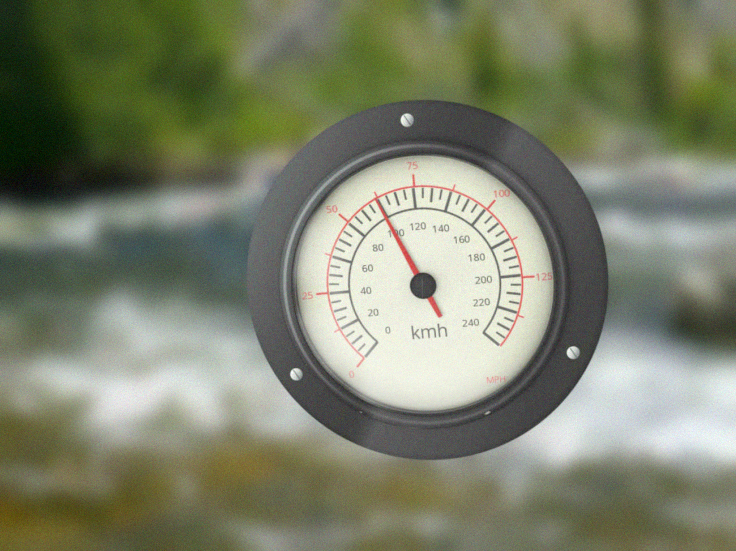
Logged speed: 100 km/h
